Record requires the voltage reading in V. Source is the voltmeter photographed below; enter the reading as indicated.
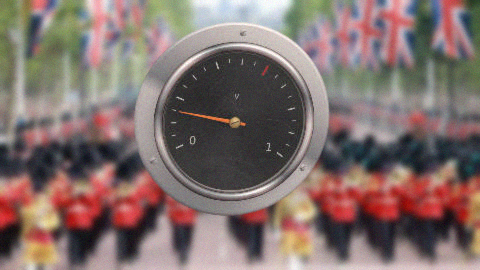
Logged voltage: 0.15 V
